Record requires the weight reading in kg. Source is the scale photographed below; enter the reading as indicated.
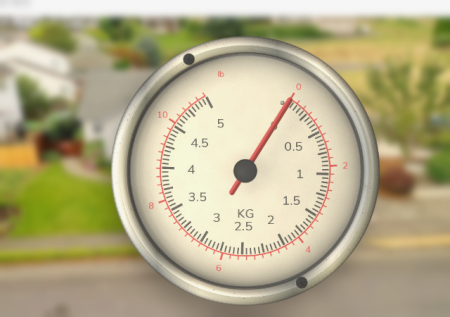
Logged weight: 0 kg
